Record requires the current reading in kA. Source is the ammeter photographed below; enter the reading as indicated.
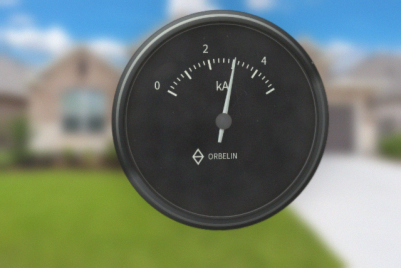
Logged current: 3 kA
